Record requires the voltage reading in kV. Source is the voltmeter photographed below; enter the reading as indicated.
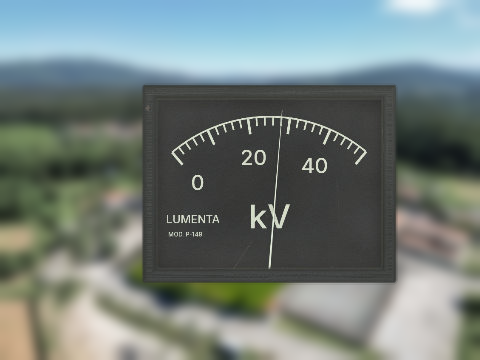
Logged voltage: 28 kV
